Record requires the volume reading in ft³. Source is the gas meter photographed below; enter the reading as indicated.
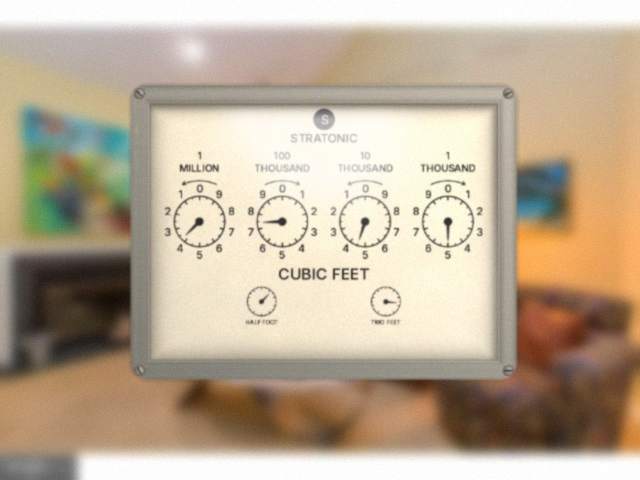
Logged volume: 374500 ft³
